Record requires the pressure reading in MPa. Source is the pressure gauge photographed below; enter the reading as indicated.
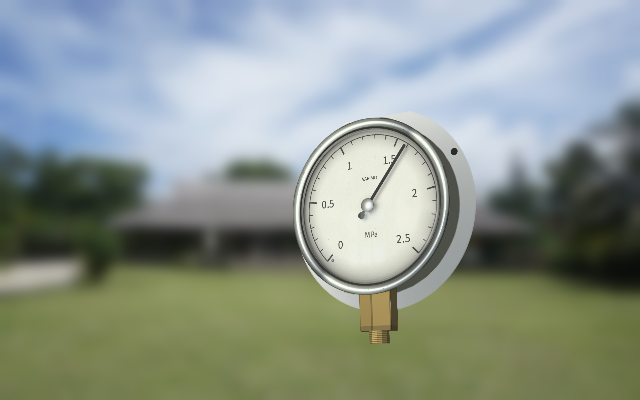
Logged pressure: 1.6 MPa
